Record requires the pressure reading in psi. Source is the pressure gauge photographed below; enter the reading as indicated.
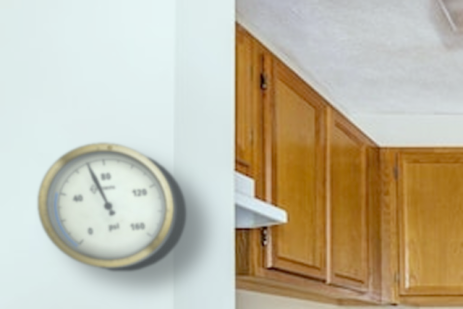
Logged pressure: 70 psi
